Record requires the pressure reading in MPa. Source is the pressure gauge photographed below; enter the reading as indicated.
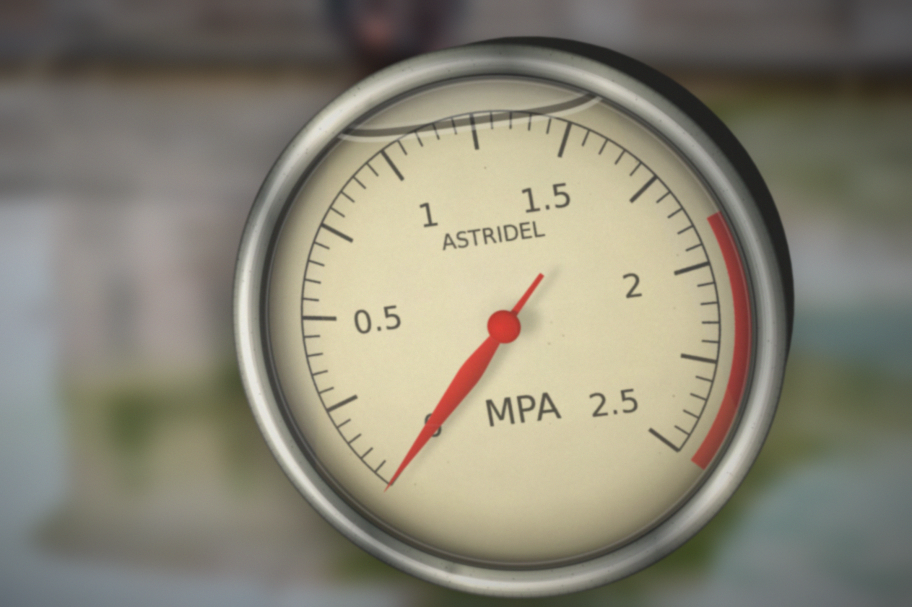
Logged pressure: 0 MPa
